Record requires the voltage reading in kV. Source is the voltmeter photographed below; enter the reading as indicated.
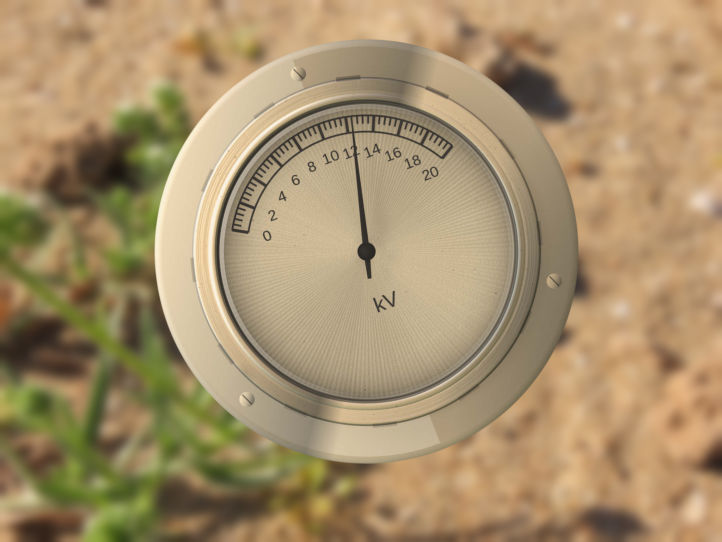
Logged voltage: 12.4 kV
